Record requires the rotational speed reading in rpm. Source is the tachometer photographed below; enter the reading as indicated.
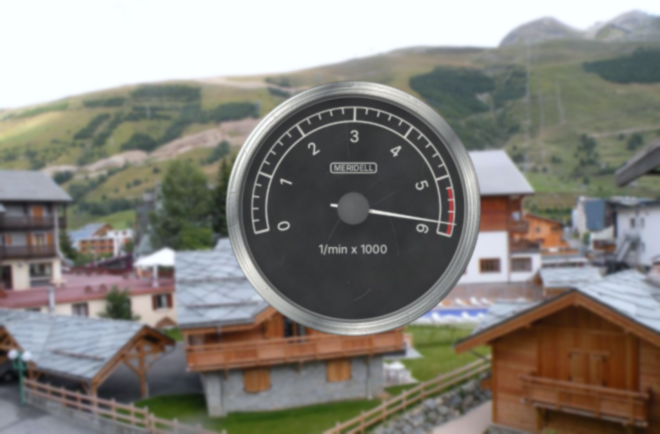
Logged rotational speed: 5800 rpm
